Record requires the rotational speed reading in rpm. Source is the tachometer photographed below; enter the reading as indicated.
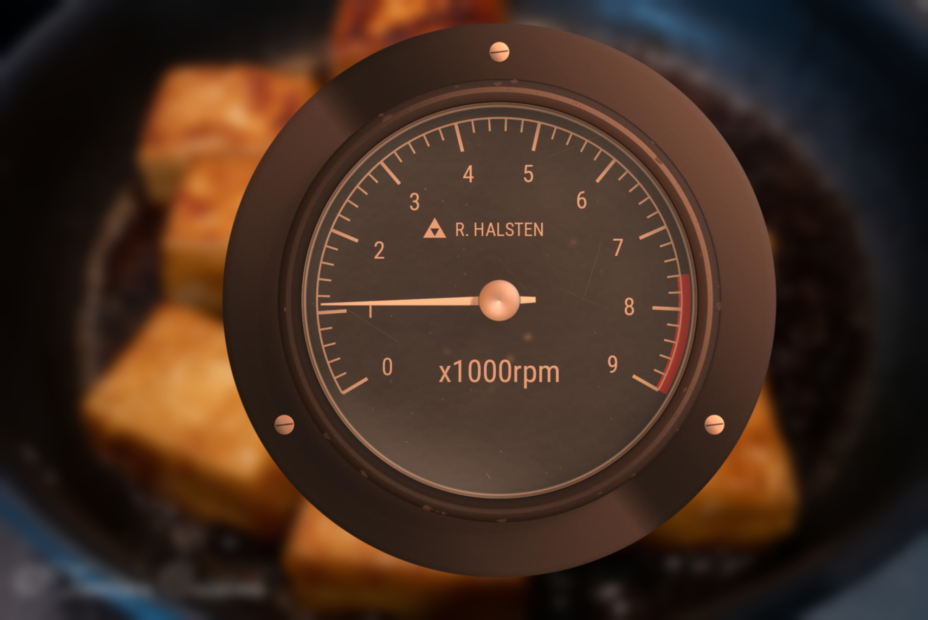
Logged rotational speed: 1100 rpm
